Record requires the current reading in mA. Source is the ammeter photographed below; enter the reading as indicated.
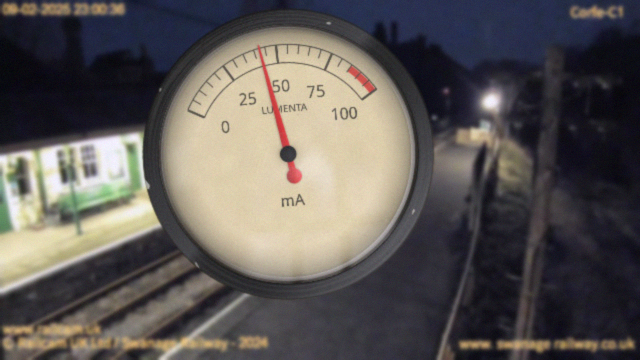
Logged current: 42.5 mA
